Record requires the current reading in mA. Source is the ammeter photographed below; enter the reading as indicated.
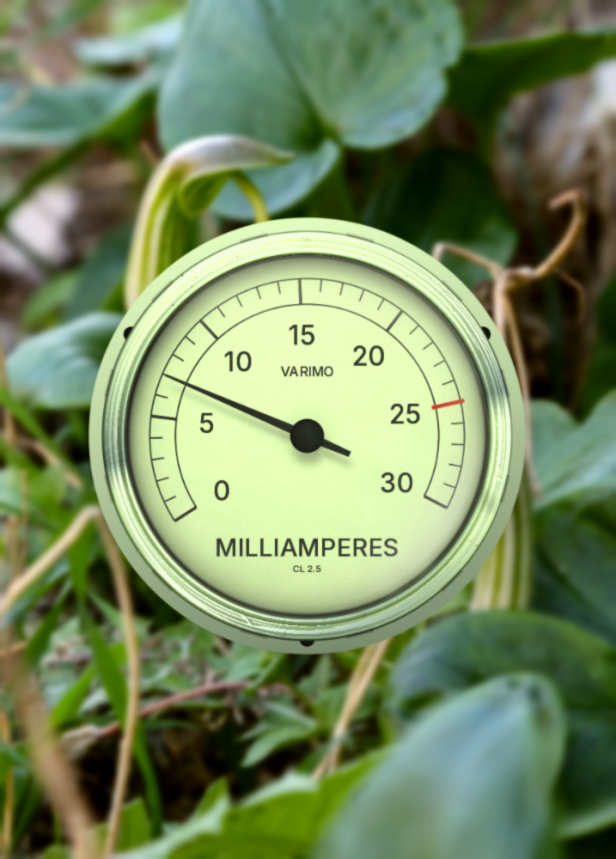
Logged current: 7 mA
